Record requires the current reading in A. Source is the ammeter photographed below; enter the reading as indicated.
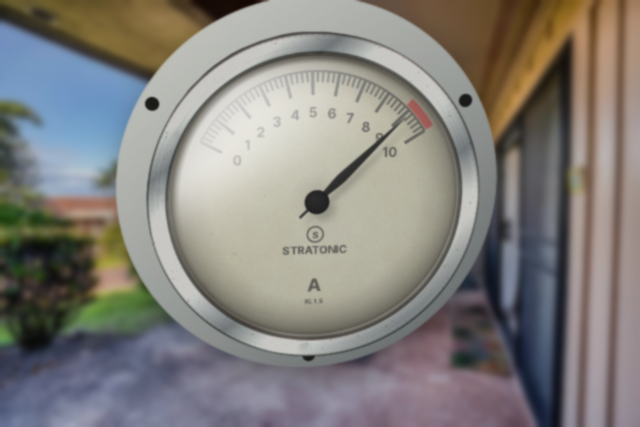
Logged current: 9 A
